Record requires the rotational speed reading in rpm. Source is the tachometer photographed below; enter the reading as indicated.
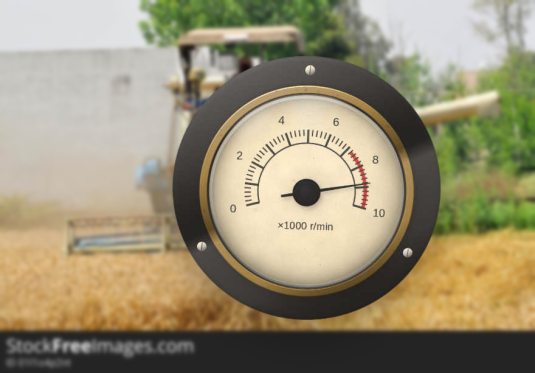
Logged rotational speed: 8800 rpm
